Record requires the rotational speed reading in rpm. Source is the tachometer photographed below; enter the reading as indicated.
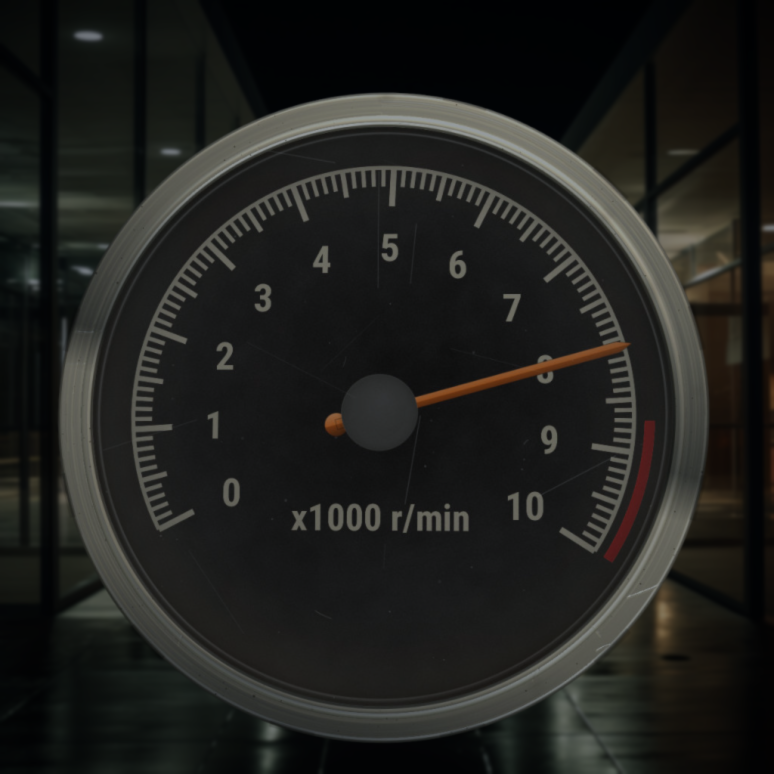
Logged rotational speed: 8000 rpm
